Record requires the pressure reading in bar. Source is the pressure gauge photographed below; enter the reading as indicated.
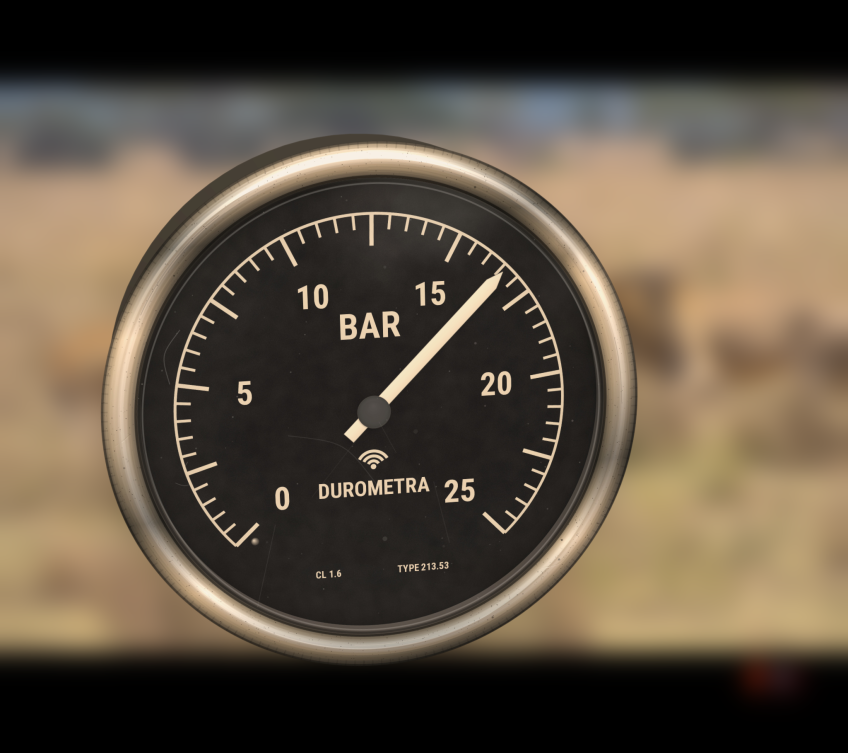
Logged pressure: 16.5 bar
